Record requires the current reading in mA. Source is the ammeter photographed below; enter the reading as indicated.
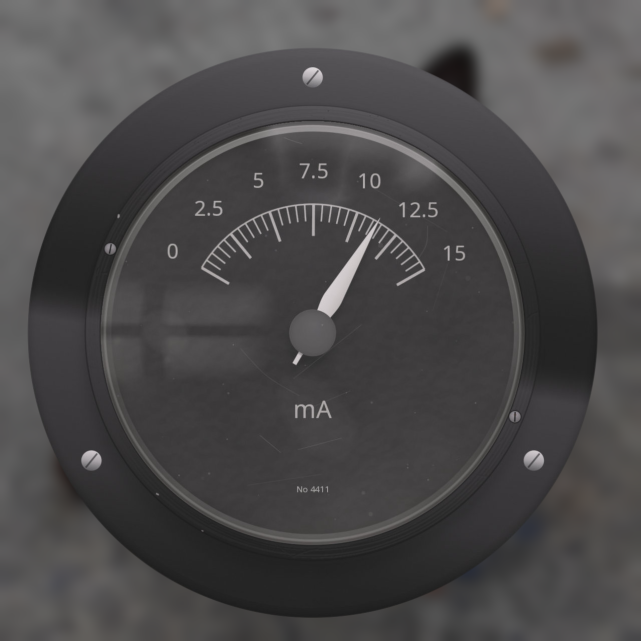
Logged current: 11.25 mA
